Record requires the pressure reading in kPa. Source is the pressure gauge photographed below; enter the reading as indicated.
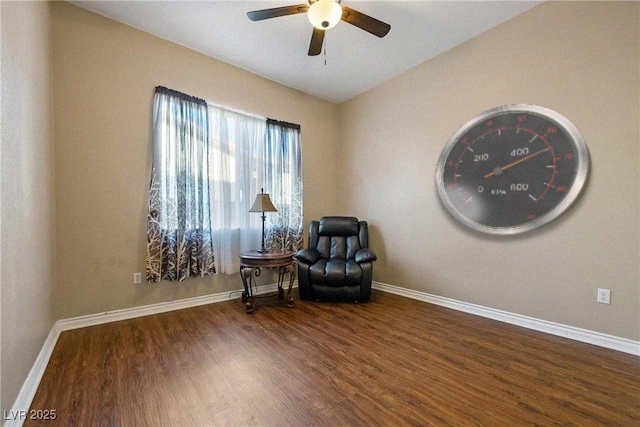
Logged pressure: 450 kPa
